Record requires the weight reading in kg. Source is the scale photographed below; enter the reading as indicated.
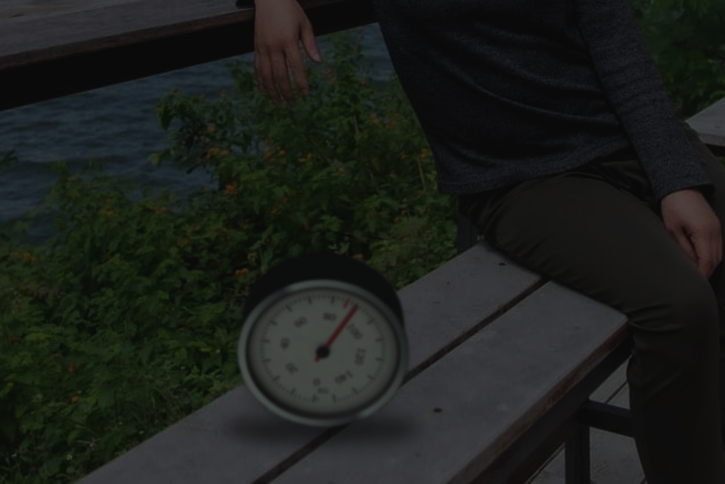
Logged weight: 90 kg
